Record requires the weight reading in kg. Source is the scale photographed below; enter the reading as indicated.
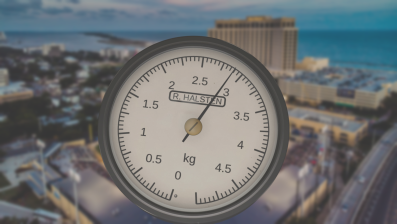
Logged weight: 2.9 kg
